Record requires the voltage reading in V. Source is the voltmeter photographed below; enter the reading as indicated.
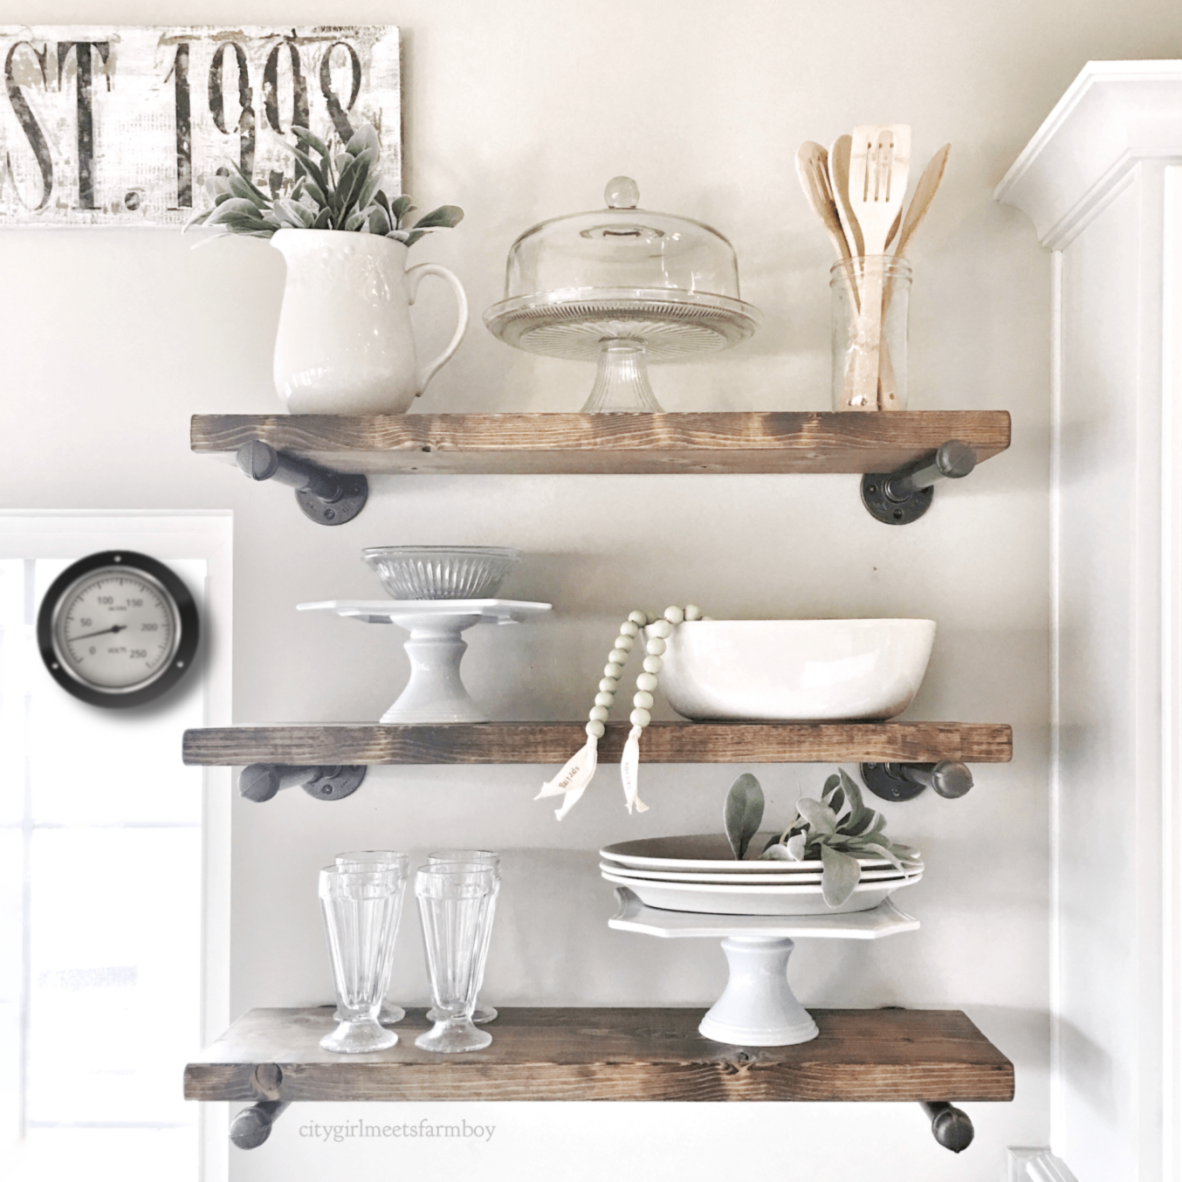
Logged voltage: 25 V
